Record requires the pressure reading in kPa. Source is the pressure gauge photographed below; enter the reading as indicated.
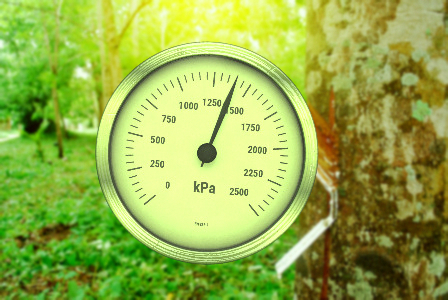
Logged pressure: 1400 kPa
